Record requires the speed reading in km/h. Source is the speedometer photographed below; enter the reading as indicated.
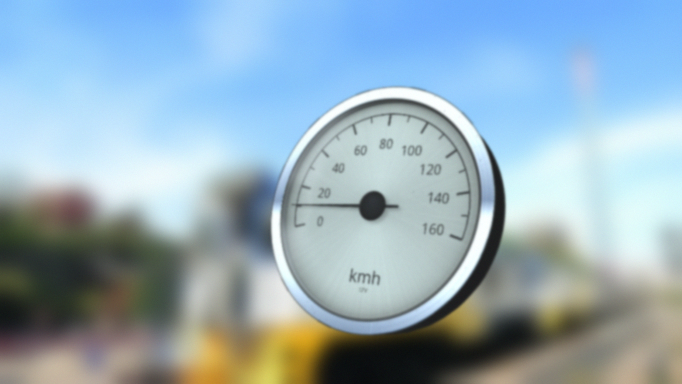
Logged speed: 10 km/h
